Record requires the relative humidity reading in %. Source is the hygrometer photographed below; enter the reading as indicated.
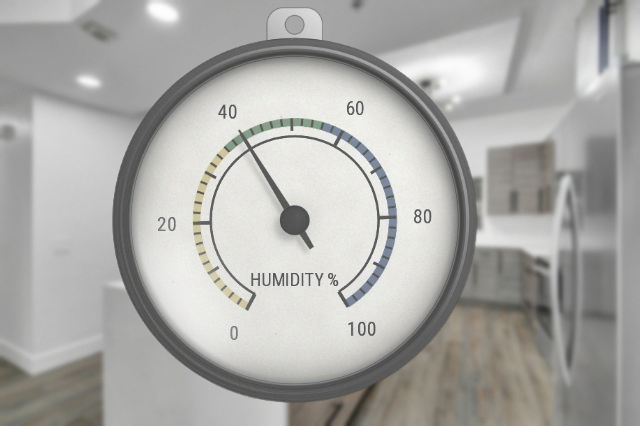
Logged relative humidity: 40 %
